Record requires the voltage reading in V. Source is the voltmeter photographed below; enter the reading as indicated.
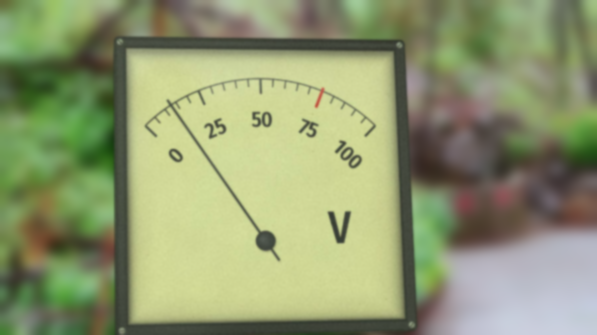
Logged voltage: 12.5 V
